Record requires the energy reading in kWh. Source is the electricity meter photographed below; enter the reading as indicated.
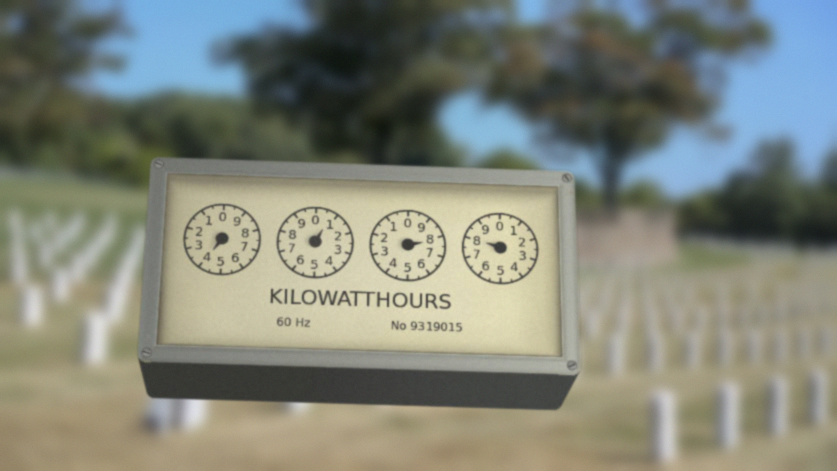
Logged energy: 4078 kWh
